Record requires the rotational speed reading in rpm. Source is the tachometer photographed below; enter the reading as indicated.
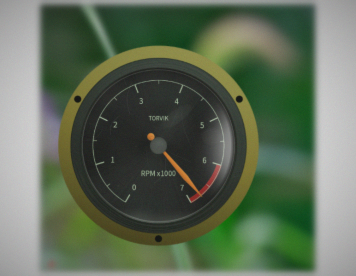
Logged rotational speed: 6750 rpm
